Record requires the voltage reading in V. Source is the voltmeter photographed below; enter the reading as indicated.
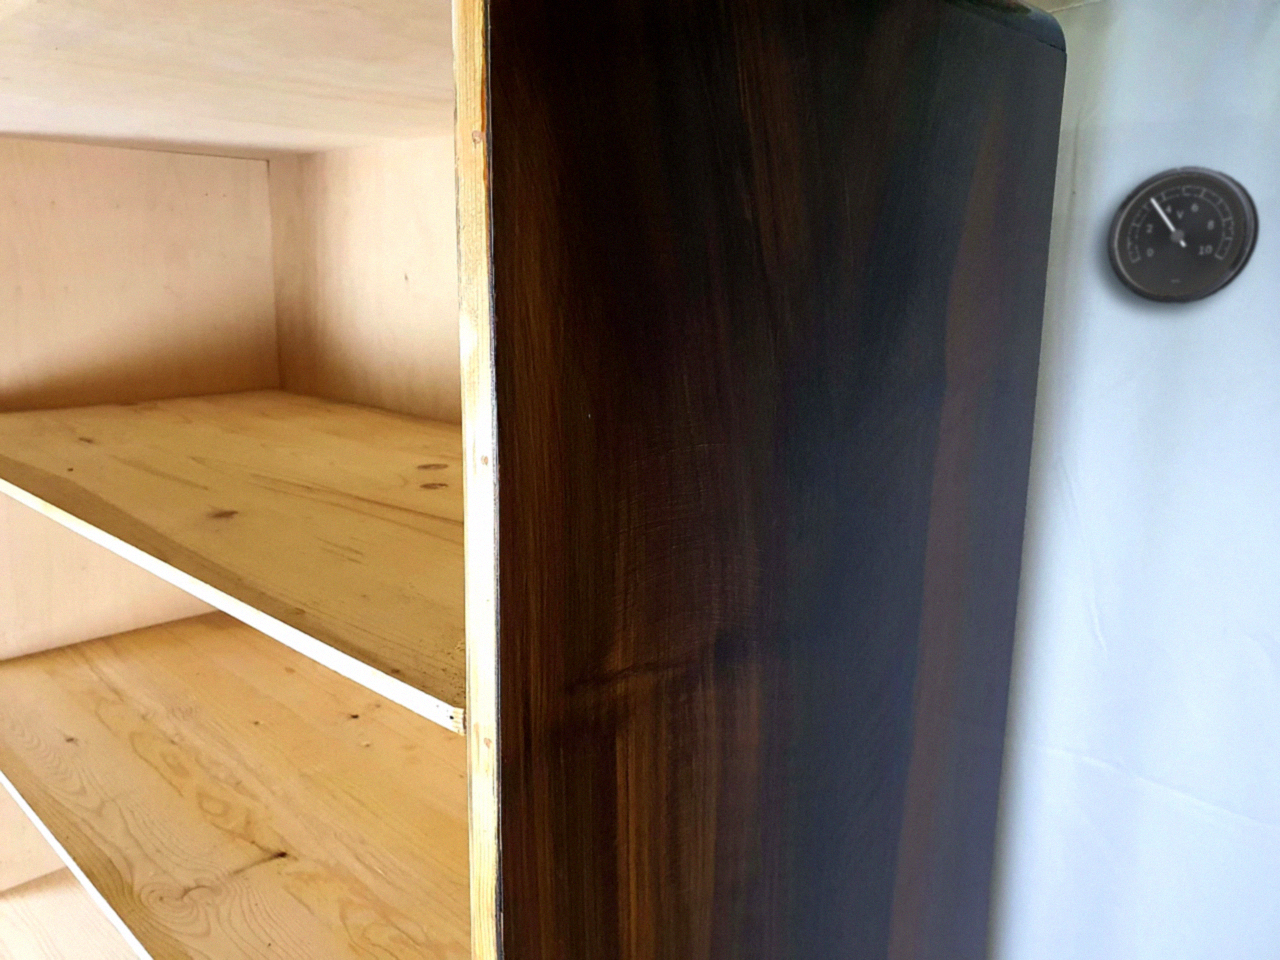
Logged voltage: 3.5 V
